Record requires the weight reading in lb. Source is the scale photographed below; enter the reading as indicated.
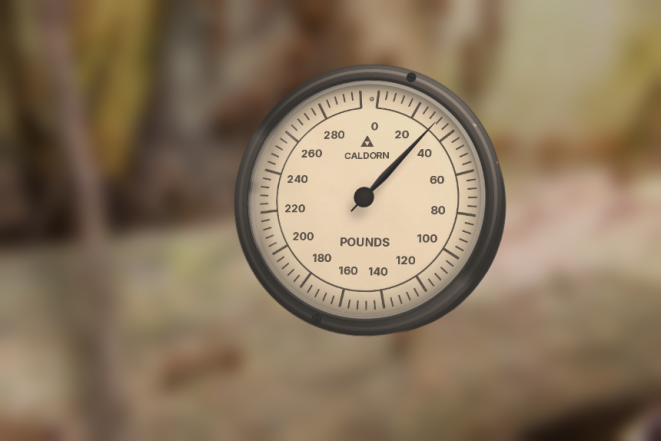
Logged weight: 32 lb
